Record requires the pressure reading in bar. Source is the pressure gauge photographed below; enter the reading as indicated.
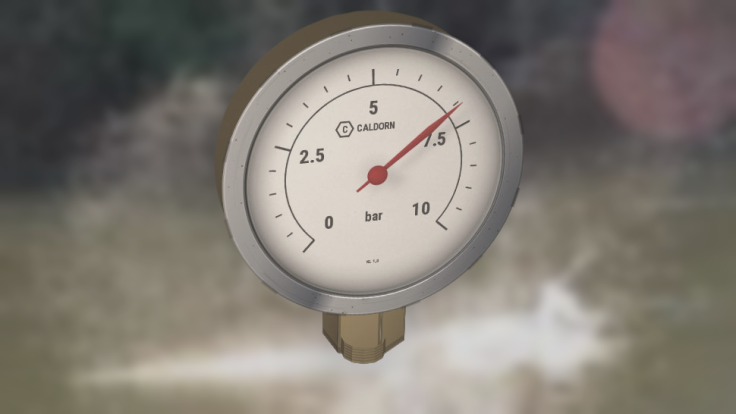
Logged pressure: 7 bar
